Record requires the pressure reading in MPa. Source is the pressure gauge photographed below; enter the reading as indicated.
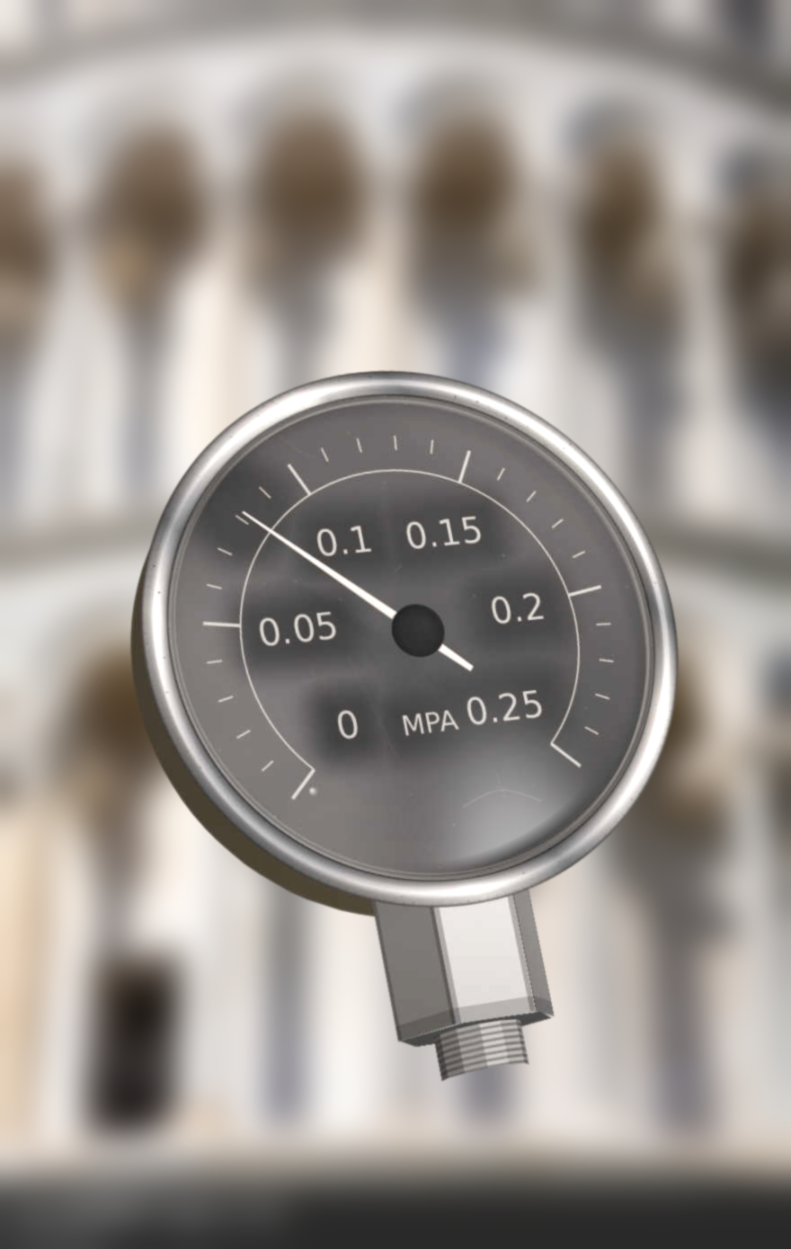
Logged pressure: 0.08 MPa
